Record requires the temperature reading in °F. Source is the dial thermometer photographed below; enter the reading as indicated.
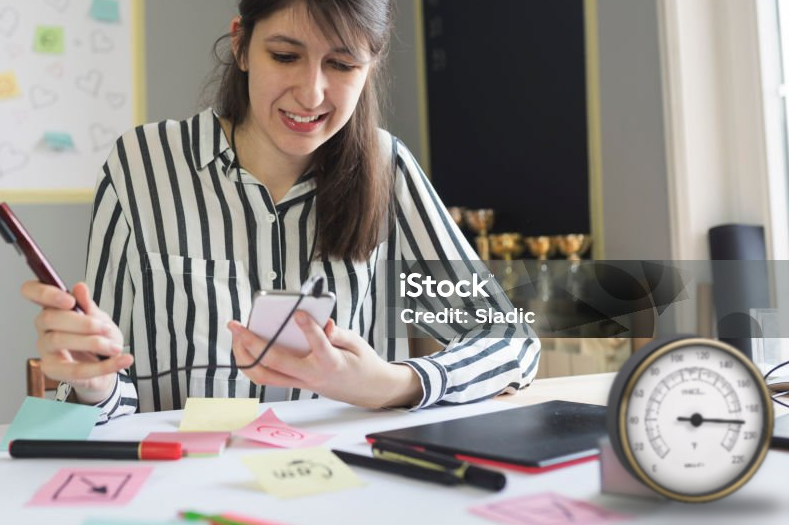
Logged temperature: 190 °F
